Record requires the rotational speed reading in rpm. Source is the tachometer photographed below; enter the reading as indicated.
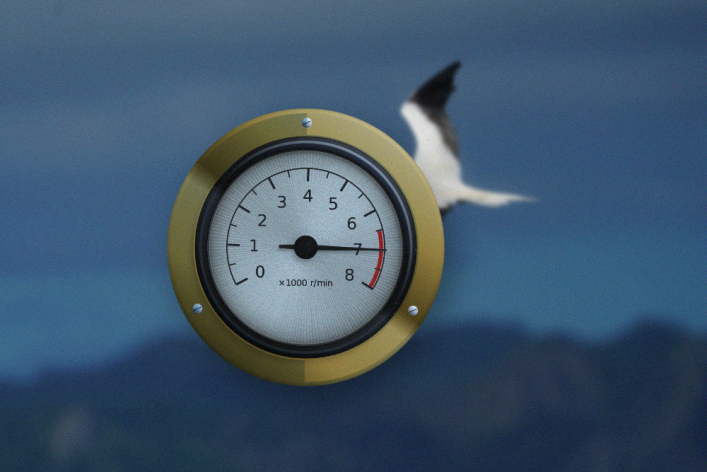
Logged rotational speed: 7000 rpm
